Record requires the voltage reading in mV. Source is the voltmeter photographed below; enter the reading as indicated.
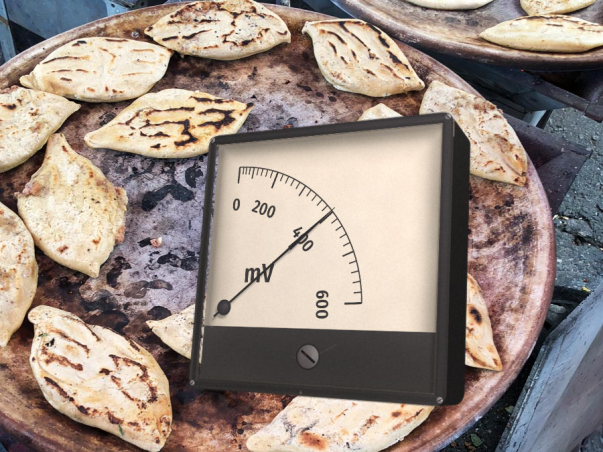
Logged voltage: 400 mV
